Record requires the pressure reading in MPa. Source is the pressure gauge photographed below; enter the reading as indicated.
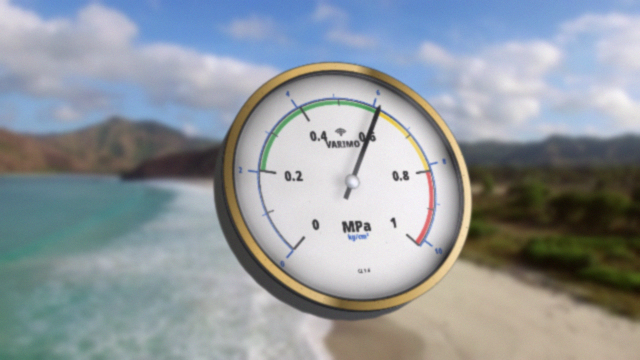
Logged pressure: 0.6 MPa
